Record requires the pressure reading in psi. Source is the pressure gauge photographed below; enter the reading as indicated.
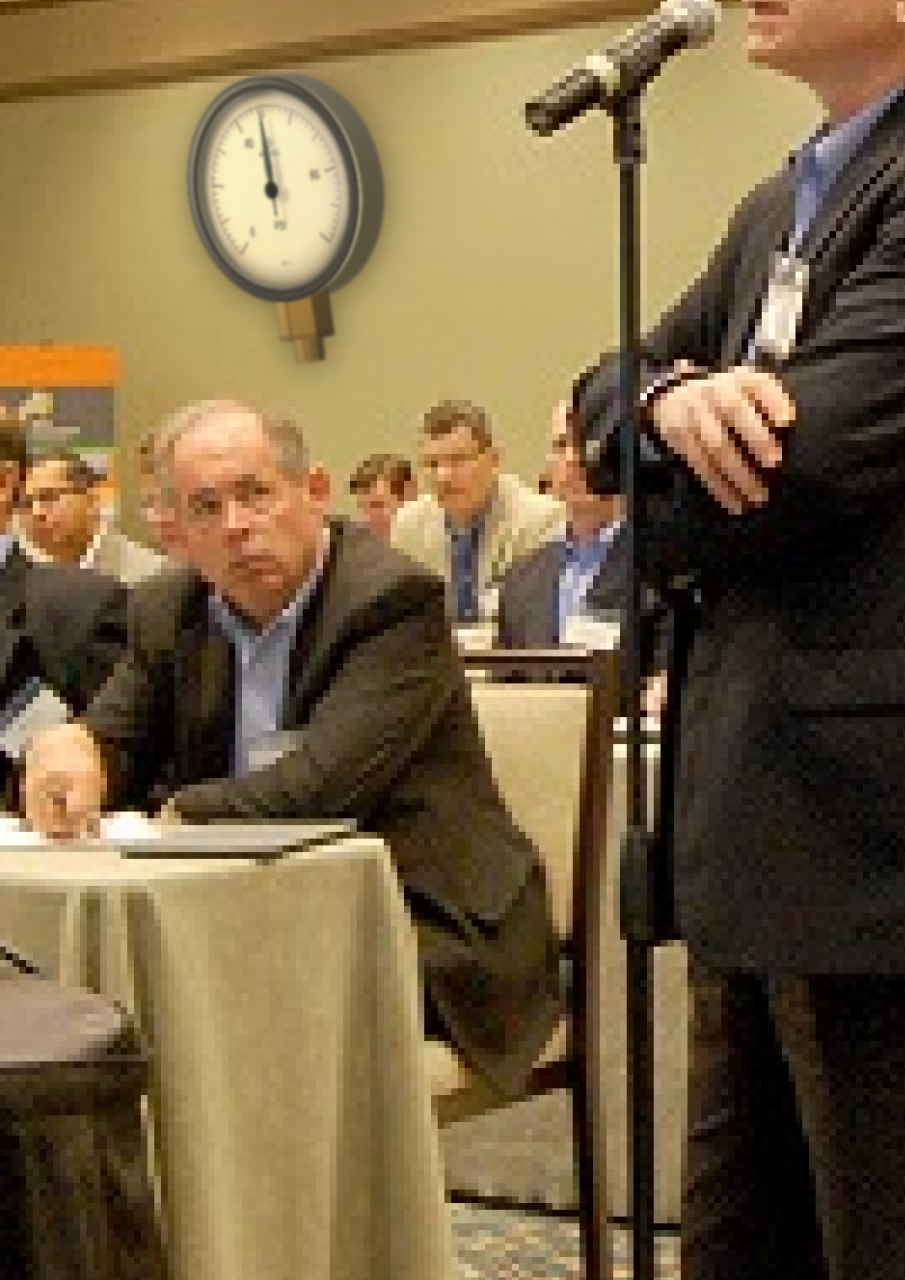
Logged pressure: 50 psi
